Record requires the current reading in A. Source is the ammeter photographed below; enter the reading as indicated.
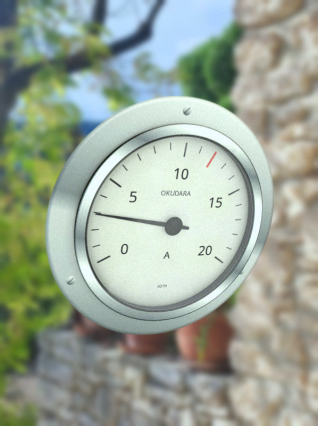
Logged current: 3 A
